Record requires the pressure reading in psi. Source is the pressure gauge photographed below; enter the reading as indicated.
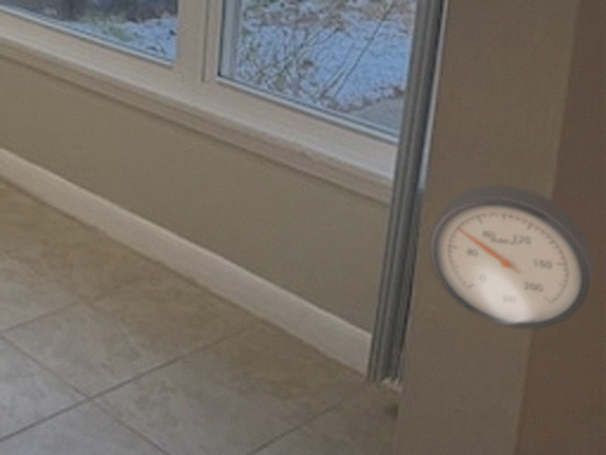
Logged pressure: 60 psi
